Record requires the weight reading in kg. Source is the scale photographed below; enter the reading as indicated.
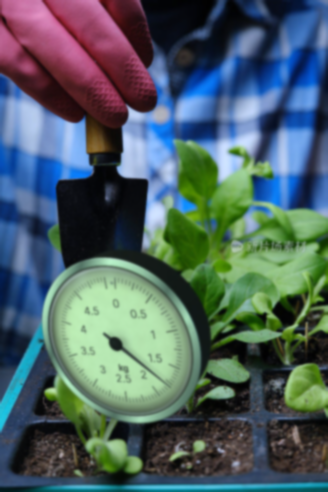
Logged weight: 1.75 kg
